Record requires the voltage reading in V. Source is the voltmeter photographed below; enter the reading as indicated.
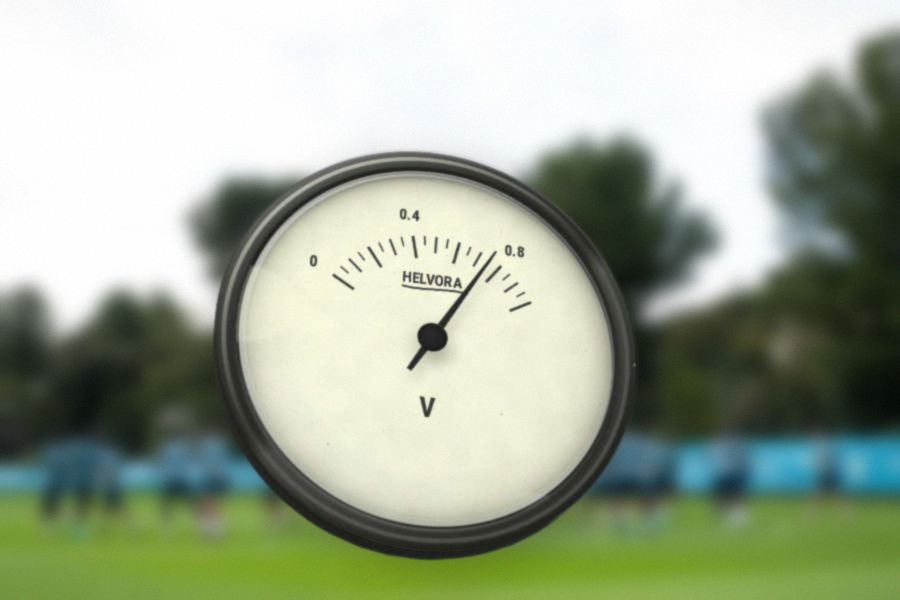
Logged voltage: 0.75 V
